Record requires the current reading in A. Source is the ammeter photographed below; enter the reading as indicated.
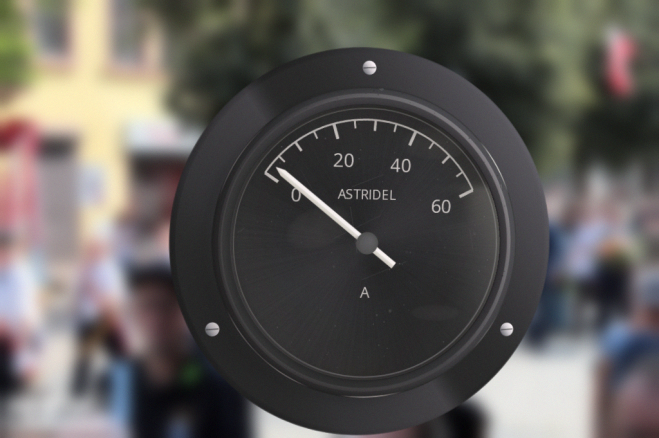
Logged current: 2.5 A
